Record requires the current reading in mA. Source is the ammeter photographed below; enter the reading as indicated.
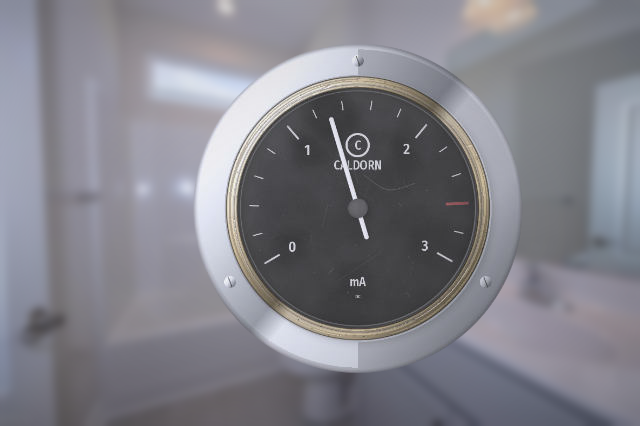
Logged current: 1.3 mA
